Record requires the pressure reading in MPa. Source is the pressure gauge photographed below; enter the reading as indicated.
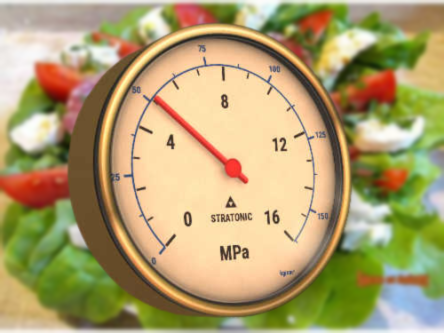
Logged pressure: 5 MPa
